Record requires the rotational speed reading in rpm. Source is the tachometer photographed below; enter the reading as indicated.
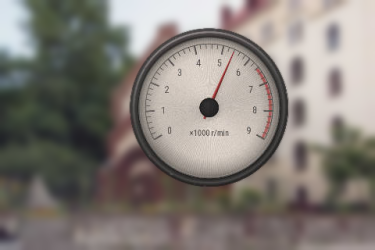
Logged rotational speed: 5400 rpm
